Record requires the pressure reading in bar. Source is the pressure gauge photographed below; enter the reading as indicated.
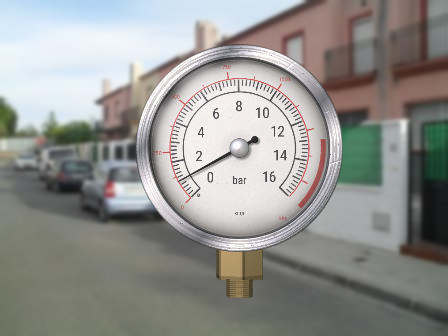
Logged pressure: 1 bar
